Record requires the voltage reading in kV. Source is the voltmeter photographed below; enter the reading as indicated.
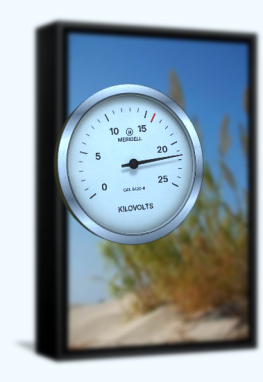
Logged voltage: 21.5 kV
